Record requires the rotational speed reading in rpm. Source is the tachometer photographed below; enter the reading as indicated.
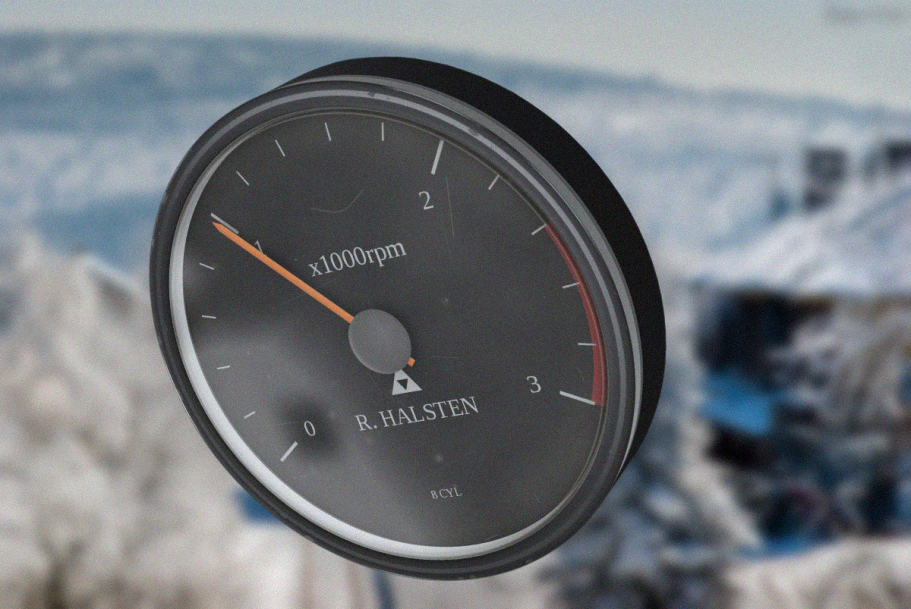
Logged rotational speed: 1000 rpm
